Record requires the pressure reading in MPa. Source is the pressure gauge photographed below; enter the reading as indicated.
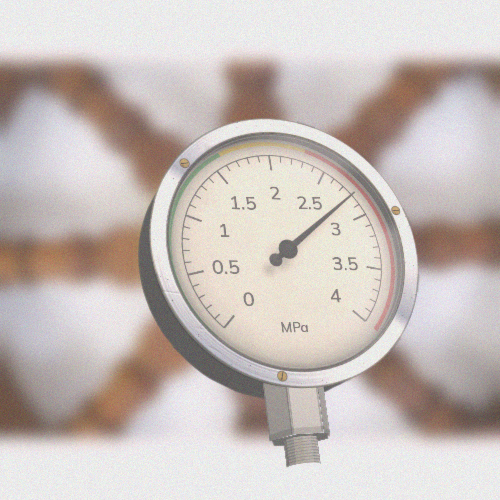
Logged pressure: 2.8 MPa
